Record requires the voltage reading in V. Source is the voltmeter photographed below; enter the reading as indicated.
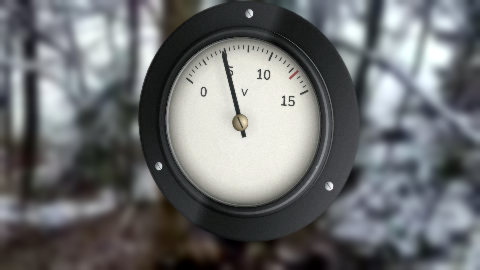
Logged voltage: 5 V
